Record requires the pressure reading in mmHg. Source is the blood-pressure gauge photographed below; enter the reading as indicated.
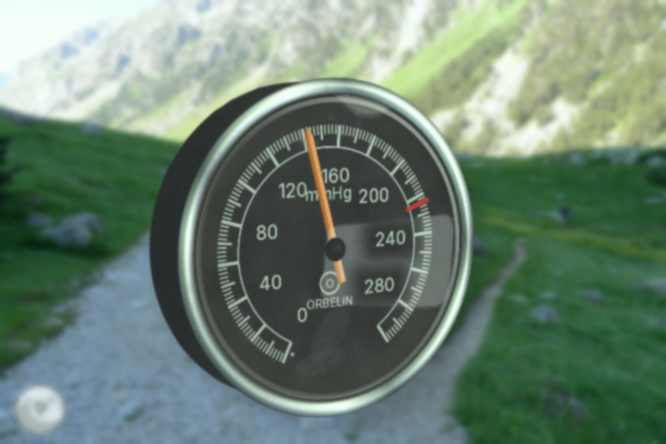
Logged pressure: 140 mmHg
